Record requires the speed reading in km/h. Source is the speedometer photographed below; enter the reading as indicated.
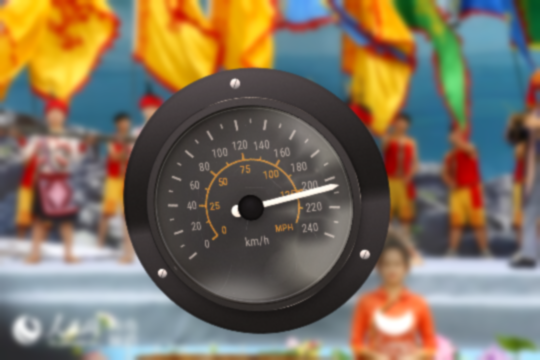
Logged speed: 205 km/h
